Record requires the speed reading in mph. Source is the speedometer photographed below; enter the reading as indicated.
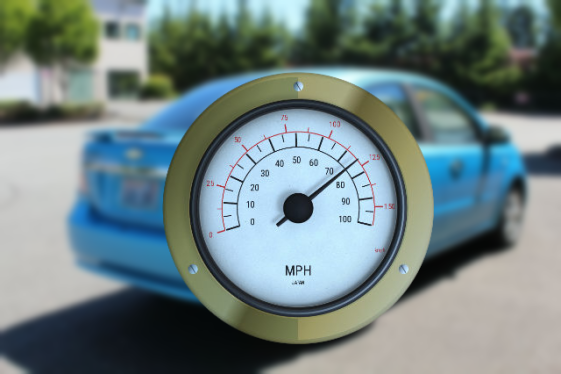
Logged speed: 75 mph
